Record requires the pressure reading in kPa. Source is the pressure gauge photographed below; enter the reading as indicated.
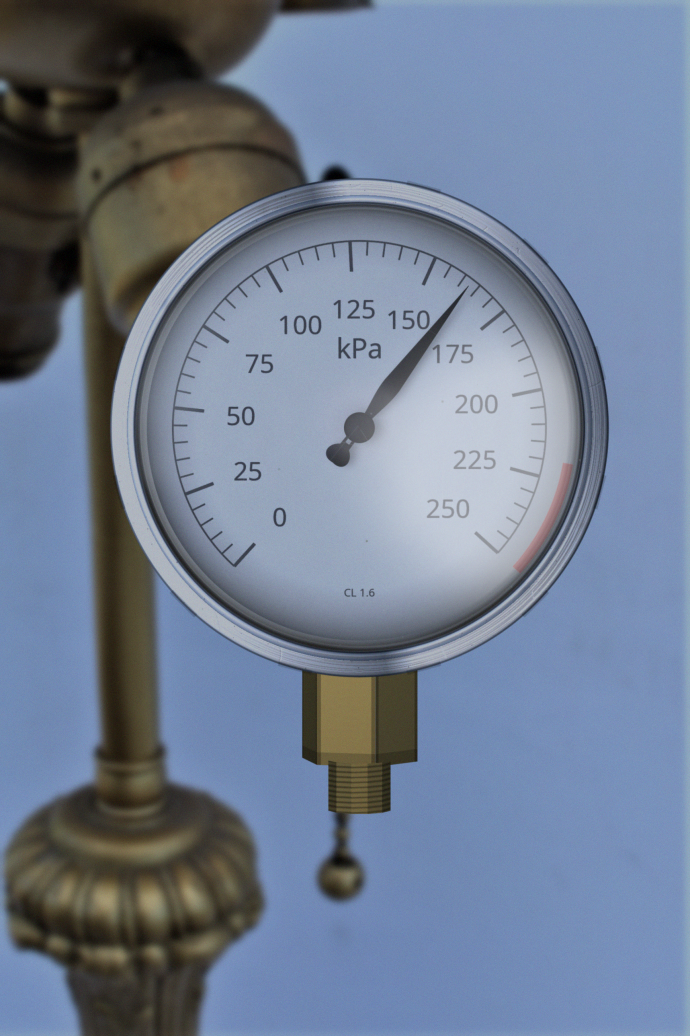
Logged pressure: 162.5 kPa
